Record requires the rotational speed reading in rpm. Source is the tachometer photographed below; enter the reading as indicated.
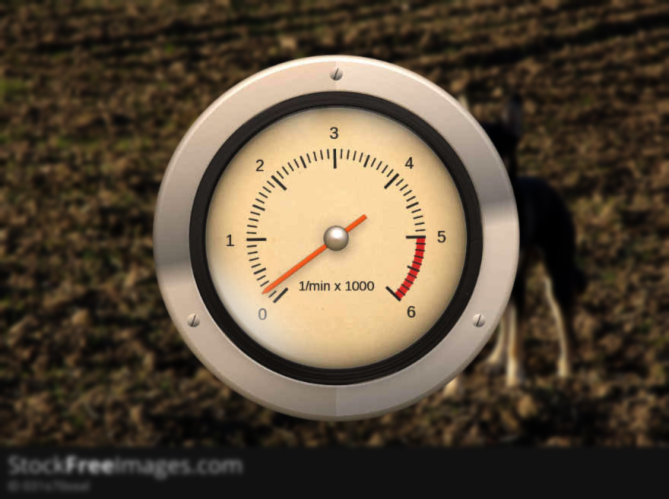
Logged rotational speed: 200 rpm
